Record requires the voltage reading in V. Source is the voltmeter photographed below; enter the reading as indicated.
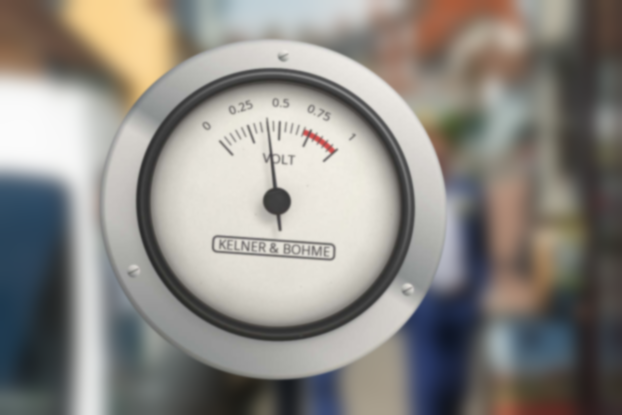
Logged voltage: 0.4 V
